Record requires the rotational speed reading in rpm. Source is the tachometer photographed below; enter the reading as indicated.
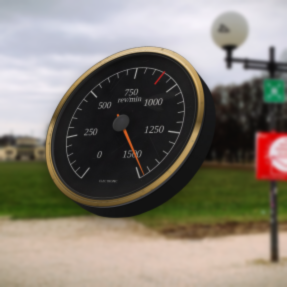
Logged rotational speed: 1475 rpm
